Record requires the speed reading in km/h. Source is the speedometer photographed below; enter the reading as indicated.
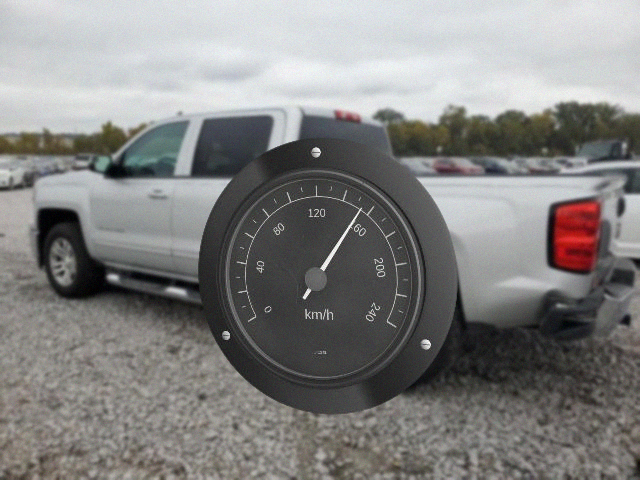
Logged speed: 155 km/h
